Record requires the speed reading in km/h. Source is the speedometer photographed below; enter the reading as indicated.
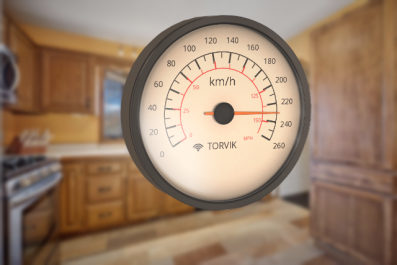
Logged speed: 230 km/h
